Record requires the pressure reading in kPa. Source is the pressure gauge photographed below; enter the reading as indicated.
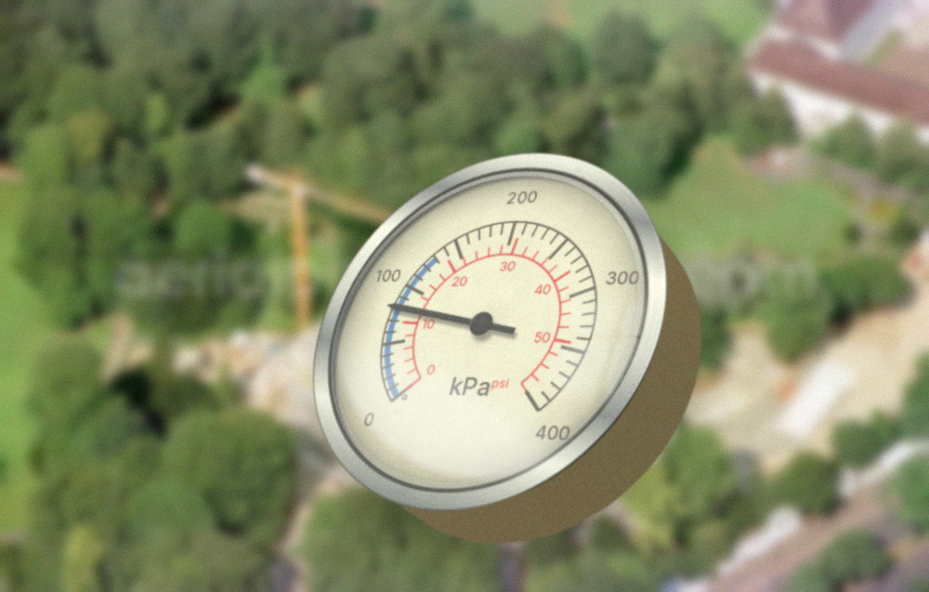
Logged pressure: 80 kPa
